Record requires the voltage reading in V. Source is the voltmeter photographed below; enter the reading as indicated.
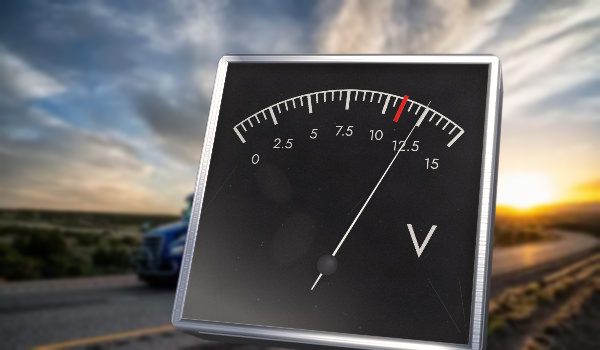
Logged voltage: 12.5 V
